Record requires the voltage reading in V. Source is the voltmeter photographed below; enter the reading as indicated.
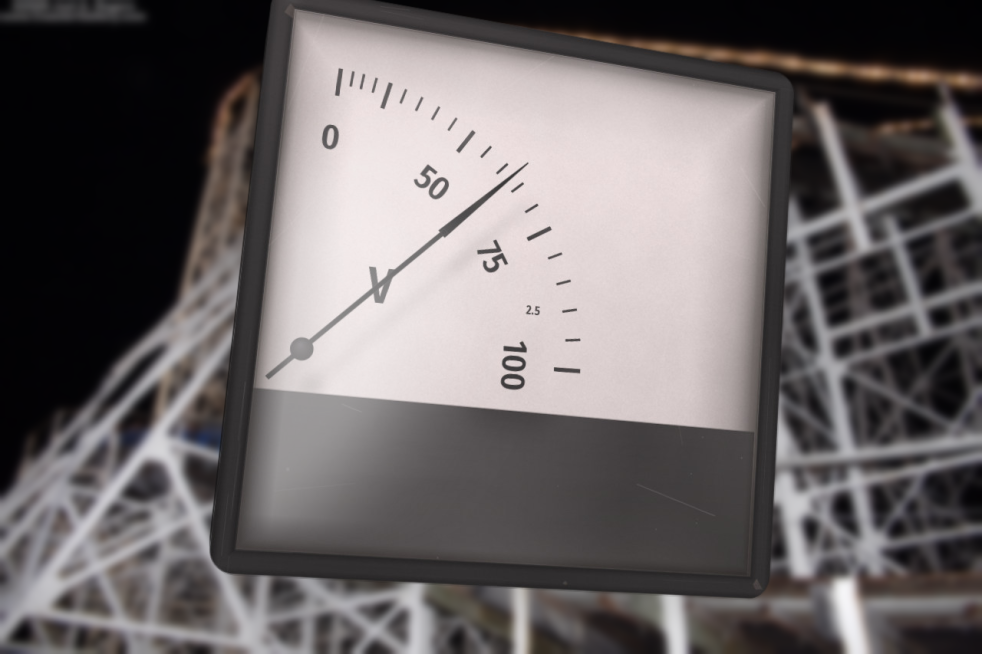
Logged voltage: 62.5 V
